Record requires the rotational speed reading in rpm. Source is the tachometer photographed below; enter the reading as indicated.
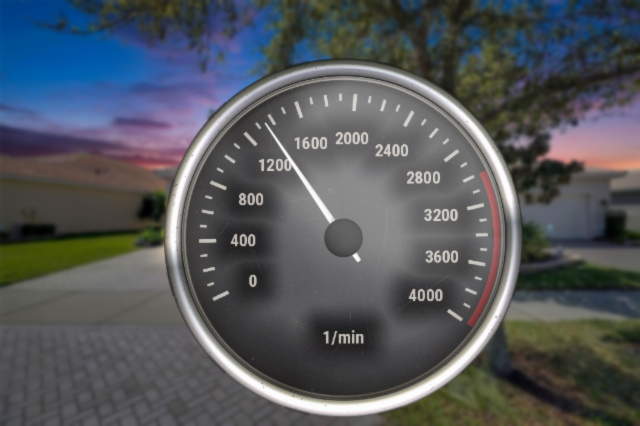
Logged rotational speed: 1350 rpm
